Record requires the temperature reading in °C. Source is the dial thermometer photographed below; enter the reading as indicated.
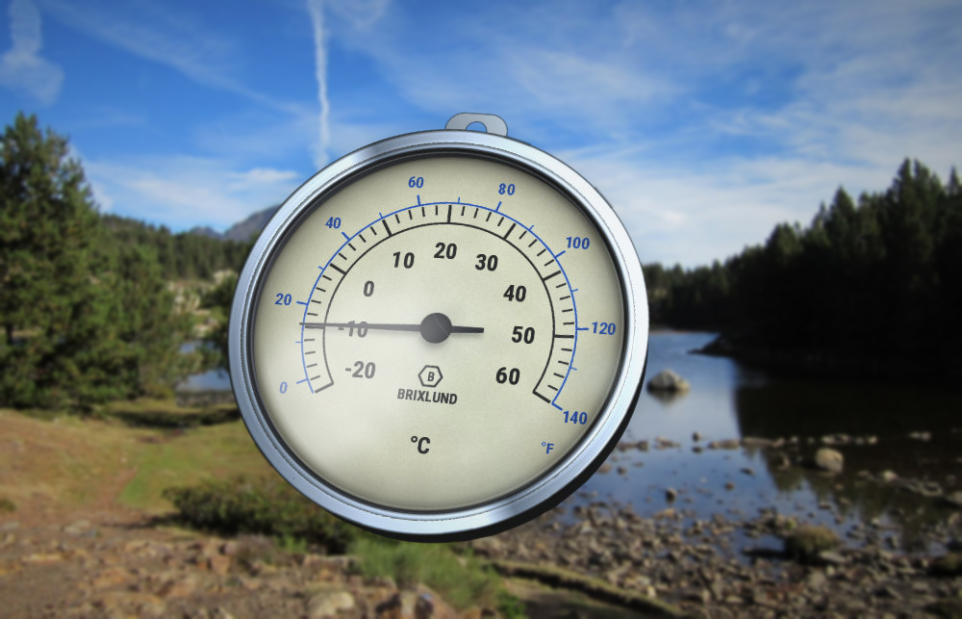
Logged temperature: -10 °C
